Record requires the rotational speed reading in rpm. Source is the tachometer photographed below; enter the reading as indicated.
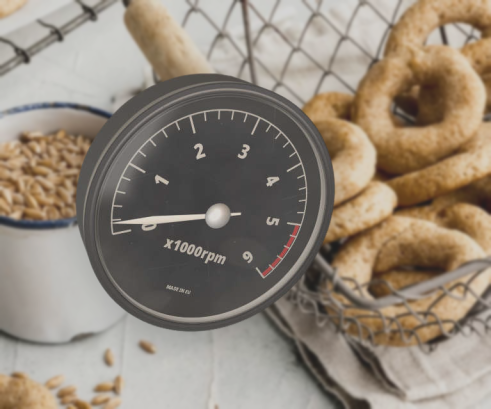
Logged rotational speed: 200 rpm
